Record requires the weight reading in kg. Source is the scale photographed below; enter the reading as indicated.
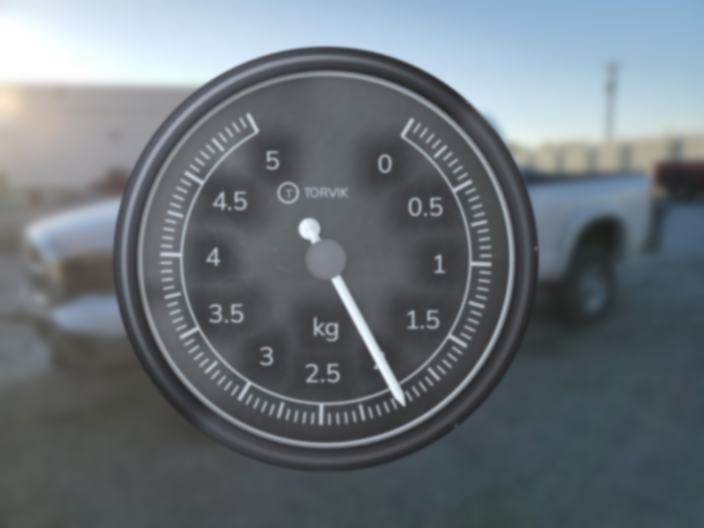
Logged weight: 2 kg
